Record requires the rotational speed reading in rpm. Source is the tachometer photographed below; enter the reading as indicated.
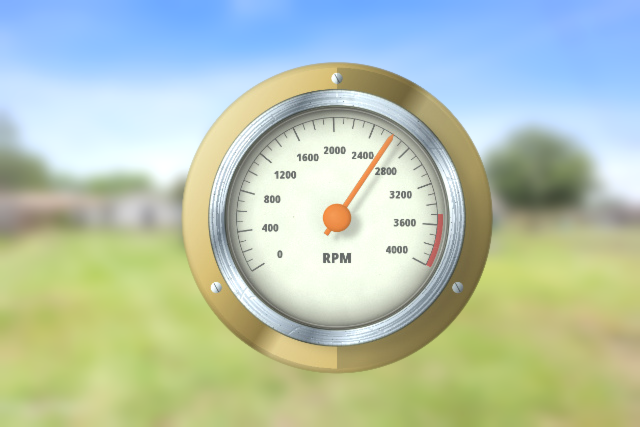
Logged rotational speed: 2600 rpm
